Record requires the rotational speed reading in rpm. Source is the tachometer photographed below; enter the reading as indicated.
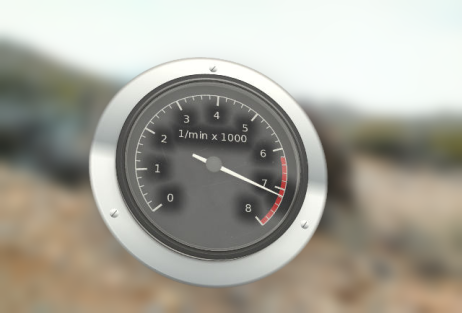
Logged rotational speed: 7200 rpm
